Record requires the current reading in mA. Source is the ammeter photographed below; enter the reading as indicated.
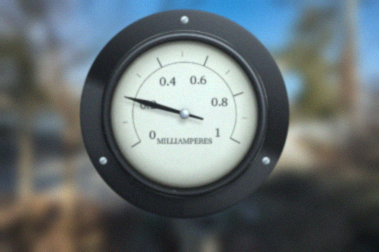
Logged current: 0.2 mA
